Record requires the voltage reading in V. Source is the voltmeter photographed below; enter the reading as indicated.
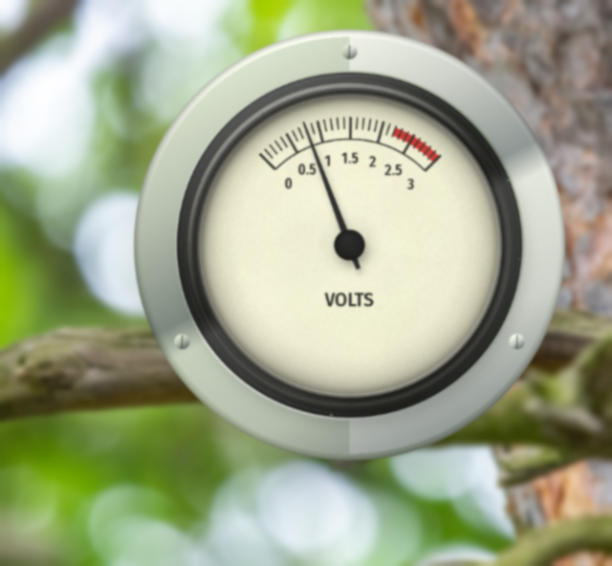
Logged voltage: 0.8 V
